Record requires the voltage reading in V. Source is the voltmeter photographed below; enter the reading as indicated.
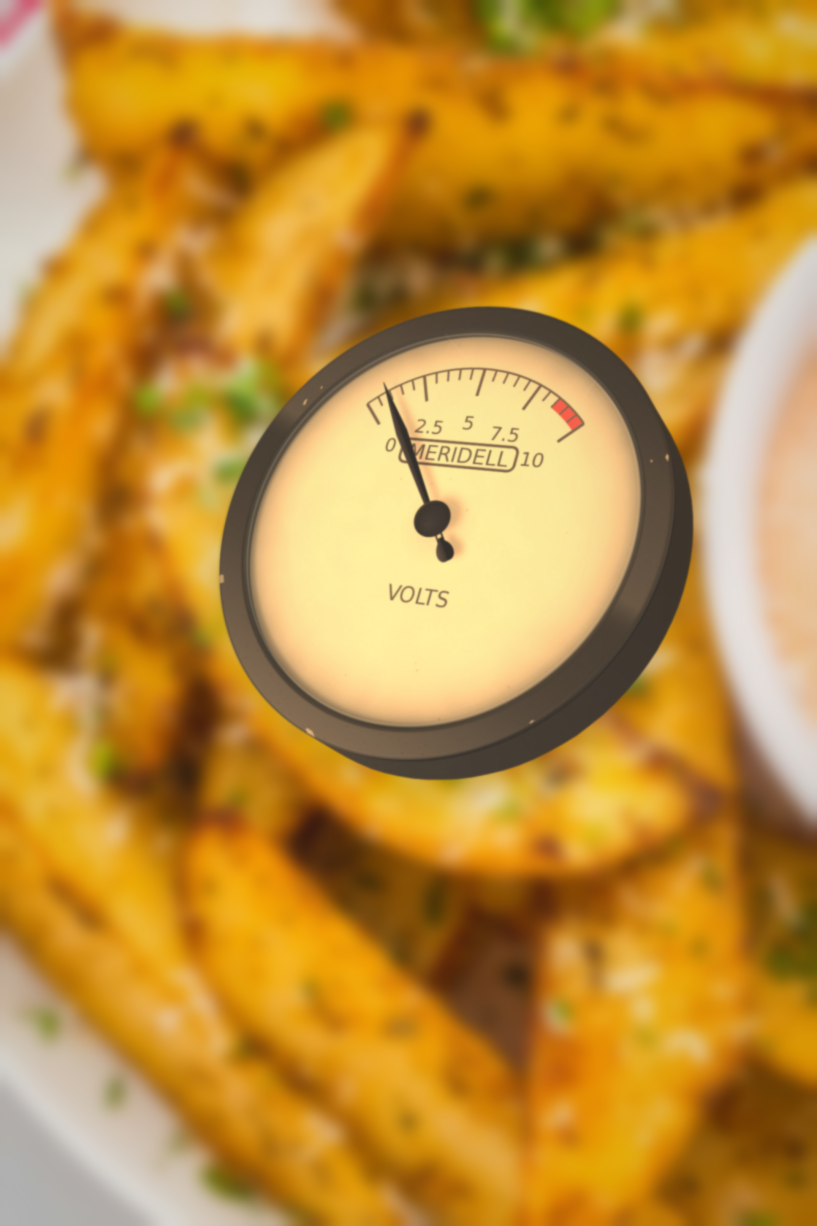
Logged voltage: 1 V
